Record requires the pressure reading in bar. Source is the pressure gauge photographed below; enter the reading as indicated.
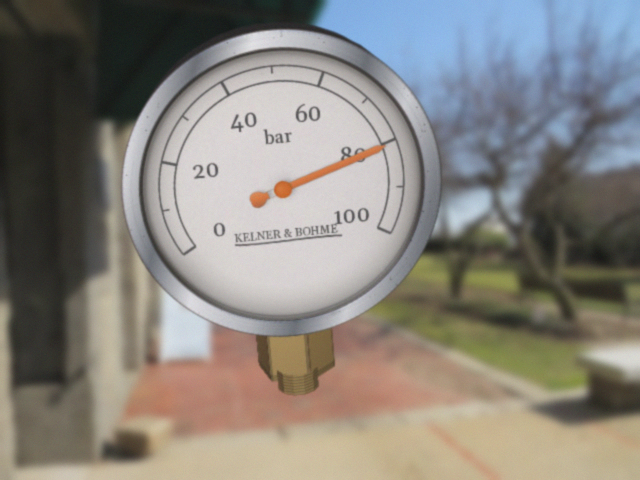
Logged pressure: 80 bar
